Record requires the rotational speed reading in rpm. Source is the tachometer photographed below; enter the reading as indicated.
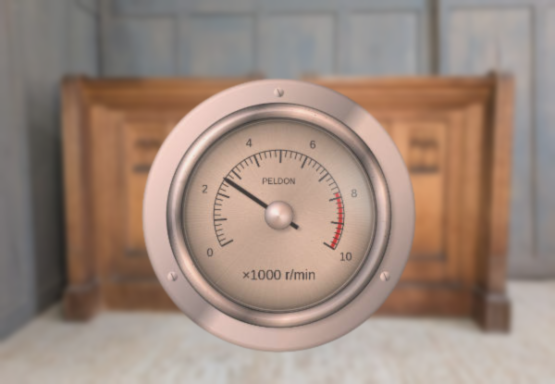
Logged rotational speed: 2600 rpm
